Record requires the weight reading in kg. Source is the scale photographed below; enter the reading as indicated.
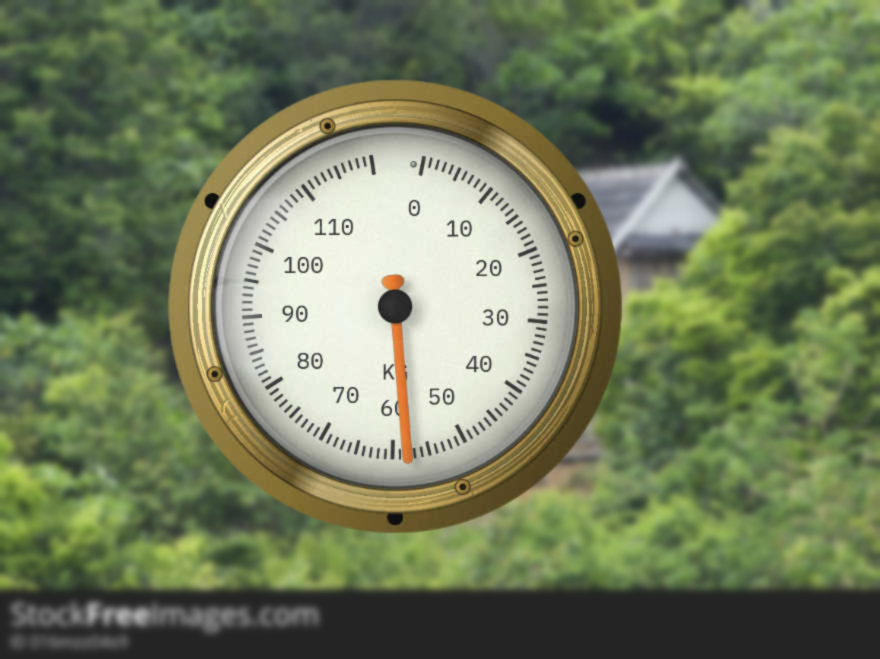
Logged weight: 58 kg
